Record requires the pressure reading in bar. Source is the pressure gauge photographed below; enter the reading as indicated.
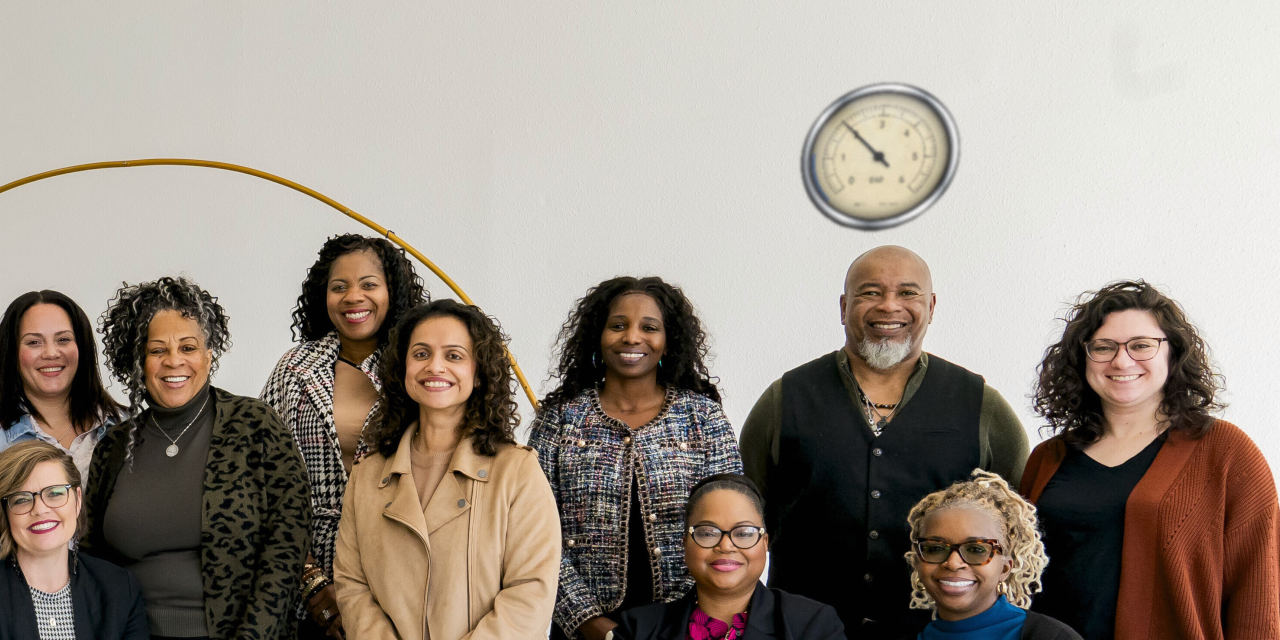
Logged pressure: 2 bar
